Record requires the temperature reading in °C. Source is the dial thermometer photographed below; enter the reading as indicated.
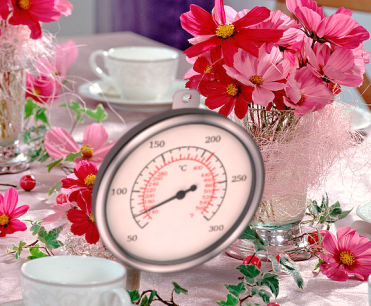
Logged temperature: 70 °C
